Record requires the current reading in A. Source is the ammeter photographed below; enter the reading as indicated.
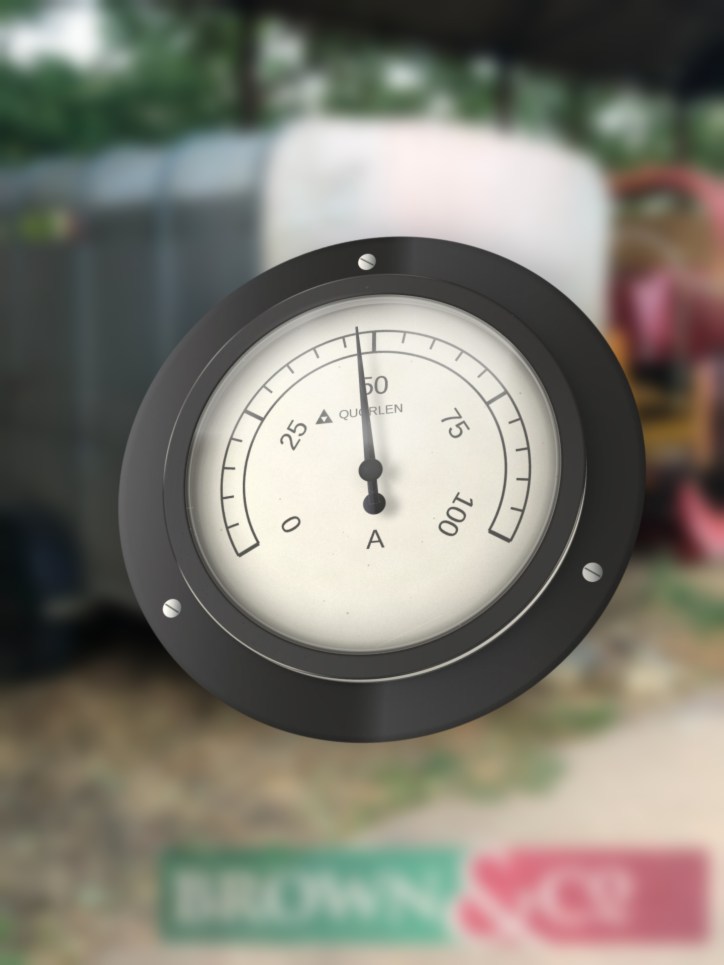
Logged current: 47.5 A
